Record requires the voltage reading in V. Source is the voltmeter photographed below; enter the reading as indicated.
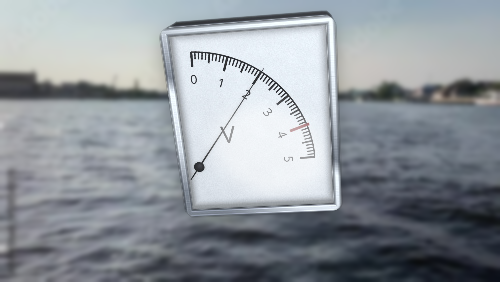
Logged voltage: 2 V
